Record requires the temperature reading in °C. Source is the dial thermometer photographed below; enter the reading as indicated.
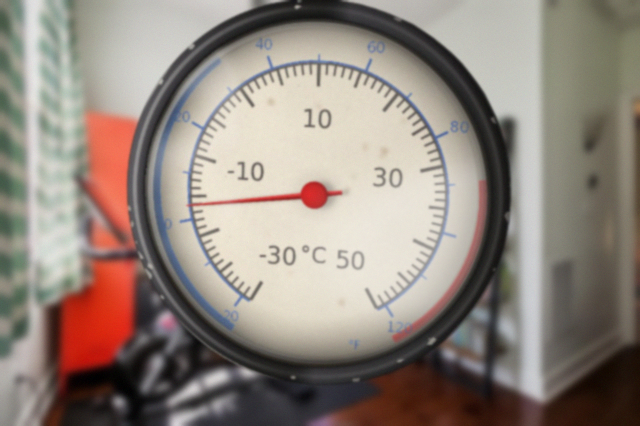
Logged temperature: -16 °C
